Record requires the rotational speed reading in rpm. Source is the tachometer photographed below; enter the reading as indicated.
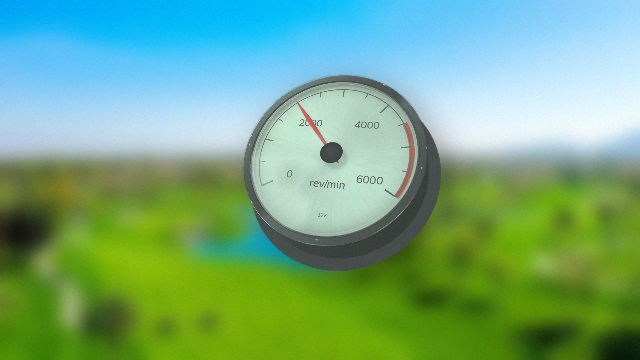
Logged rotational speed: 2000 rpm
